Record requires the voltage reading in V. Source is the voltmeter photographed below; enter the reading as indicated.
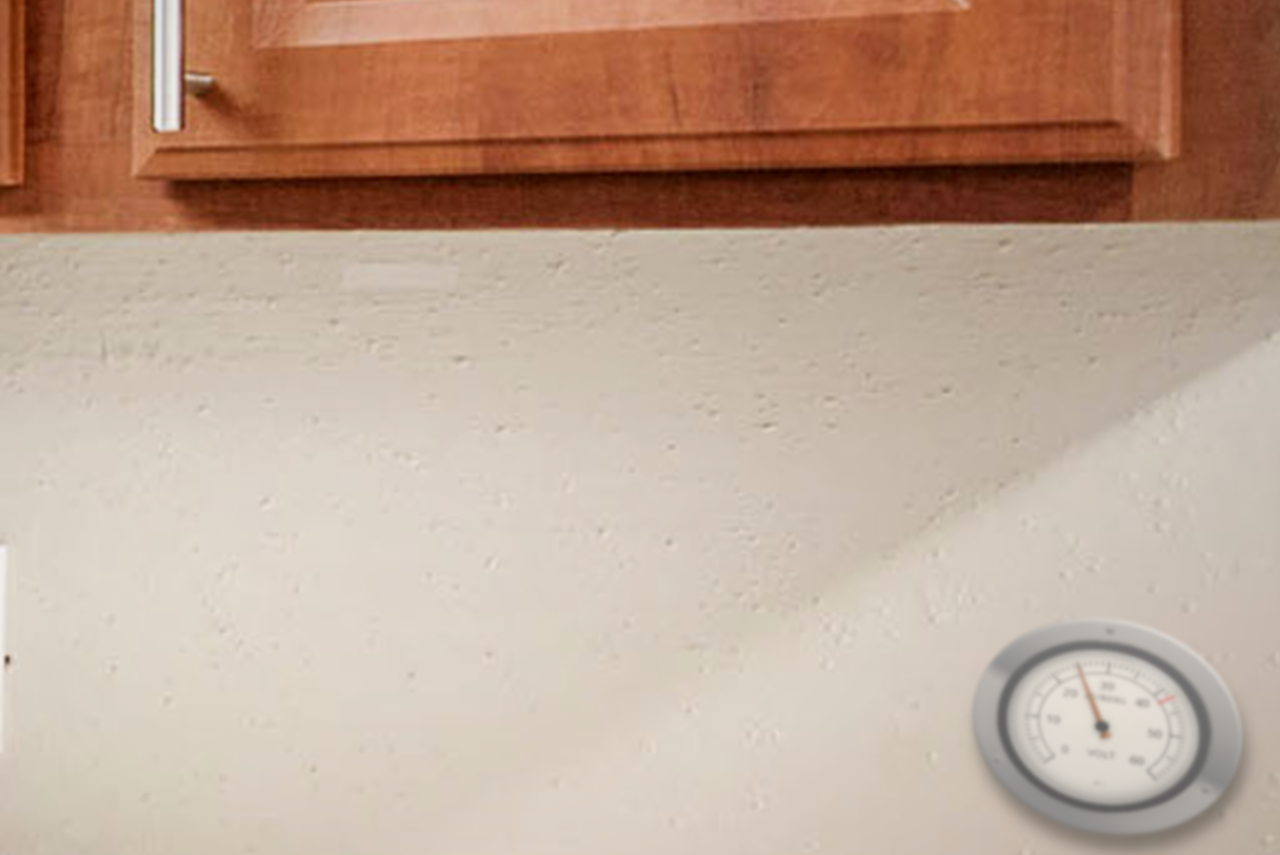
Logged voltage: 25 V
